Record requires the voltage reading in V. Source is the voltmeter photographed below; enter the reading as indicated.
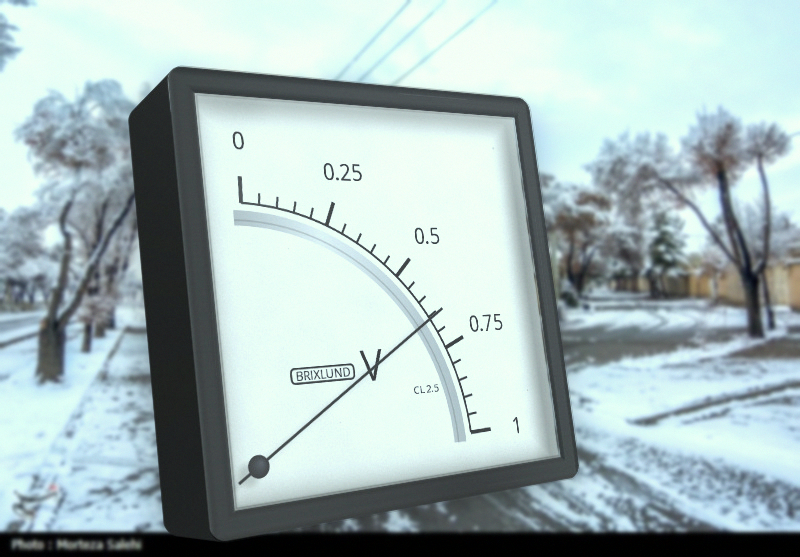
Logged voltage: 0.65 V
